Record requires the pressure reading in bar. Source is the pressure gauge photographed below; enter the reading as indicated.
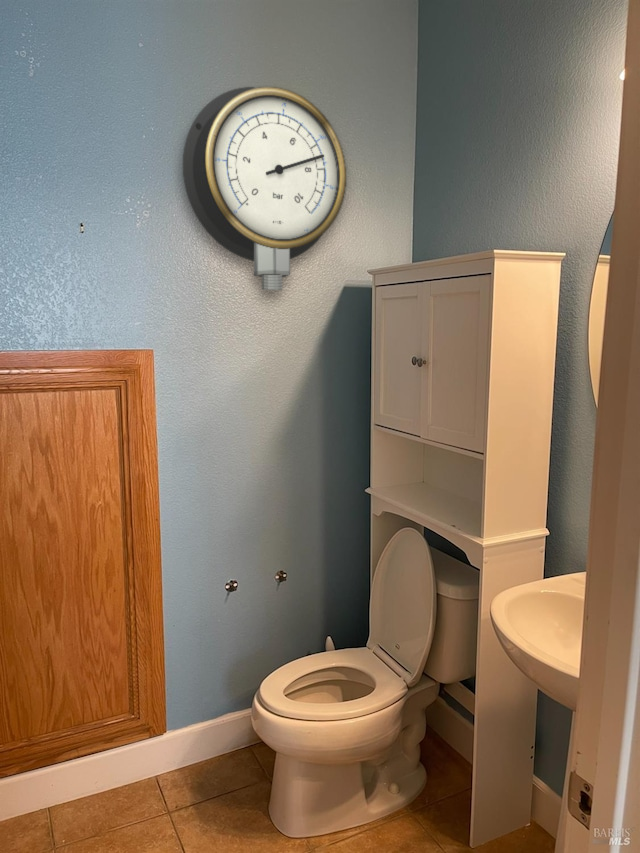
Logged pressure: 7.5 bar
